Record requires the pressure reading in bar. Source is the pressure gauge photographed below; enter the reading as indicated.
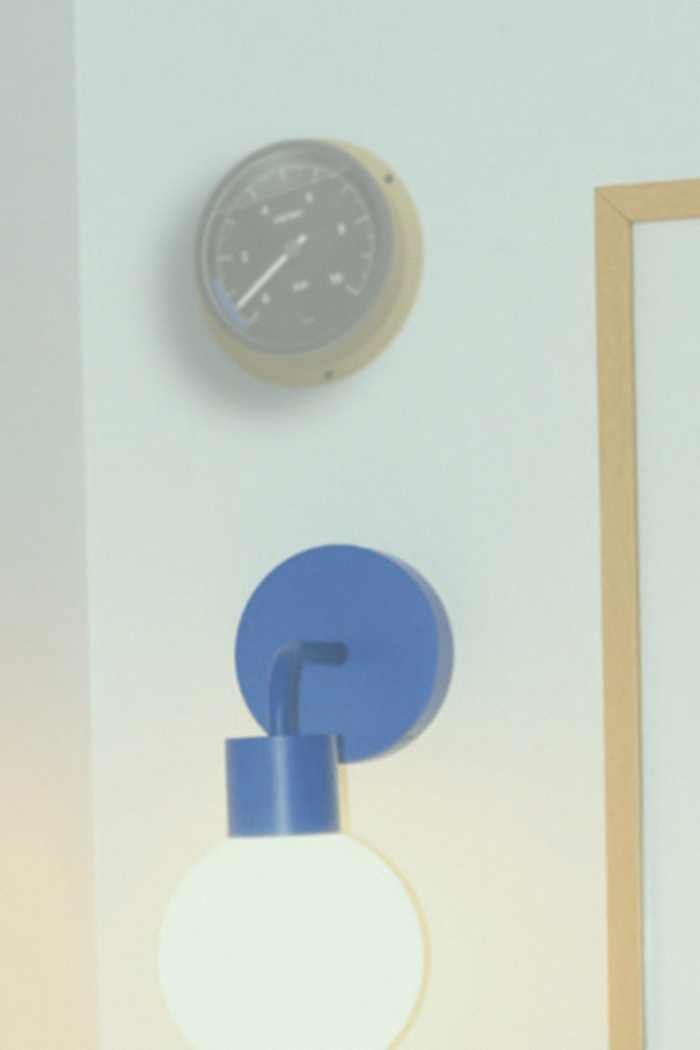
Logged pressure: 0.5 bar
